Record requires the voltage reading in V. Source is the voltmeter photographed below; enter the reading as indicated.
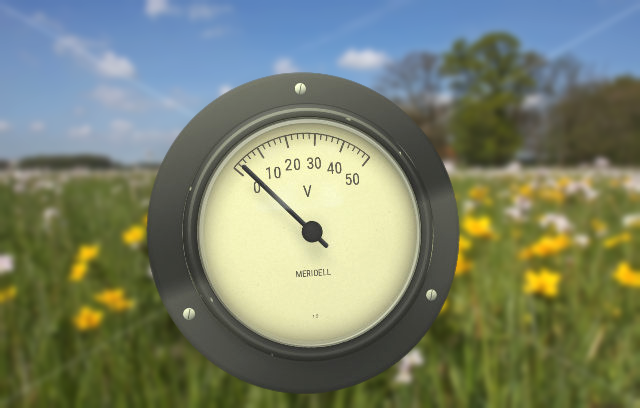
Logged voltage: 2 V
